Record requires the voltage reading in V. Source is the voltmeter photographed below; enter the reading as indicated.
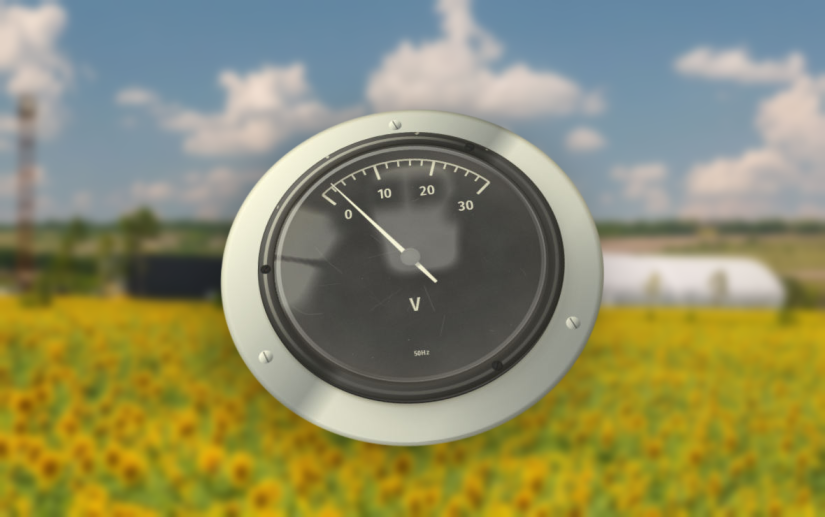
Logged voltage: 2 V
